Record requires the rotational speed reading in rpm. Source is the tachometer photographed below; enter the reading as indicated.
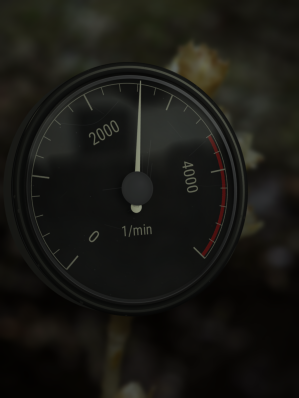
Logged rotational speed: 2600 rpm
